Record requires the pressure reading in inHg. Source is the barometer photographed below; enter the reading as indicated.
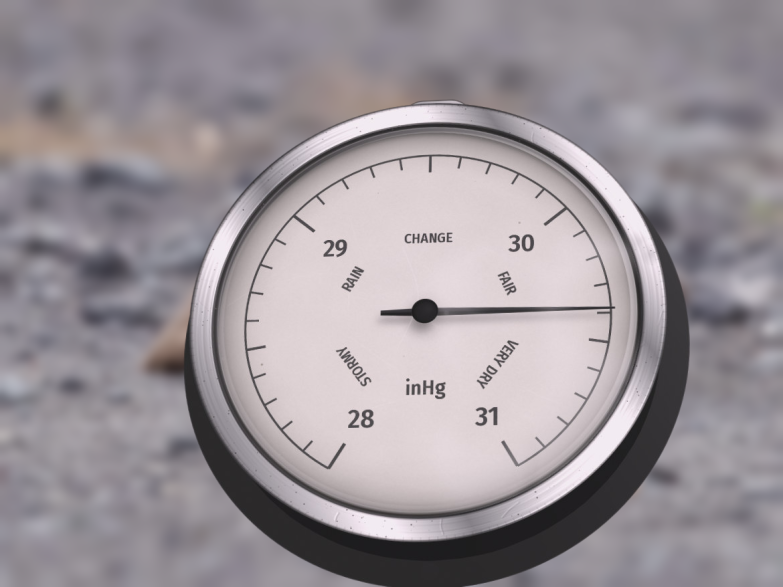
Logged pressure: 30.4 inHg
